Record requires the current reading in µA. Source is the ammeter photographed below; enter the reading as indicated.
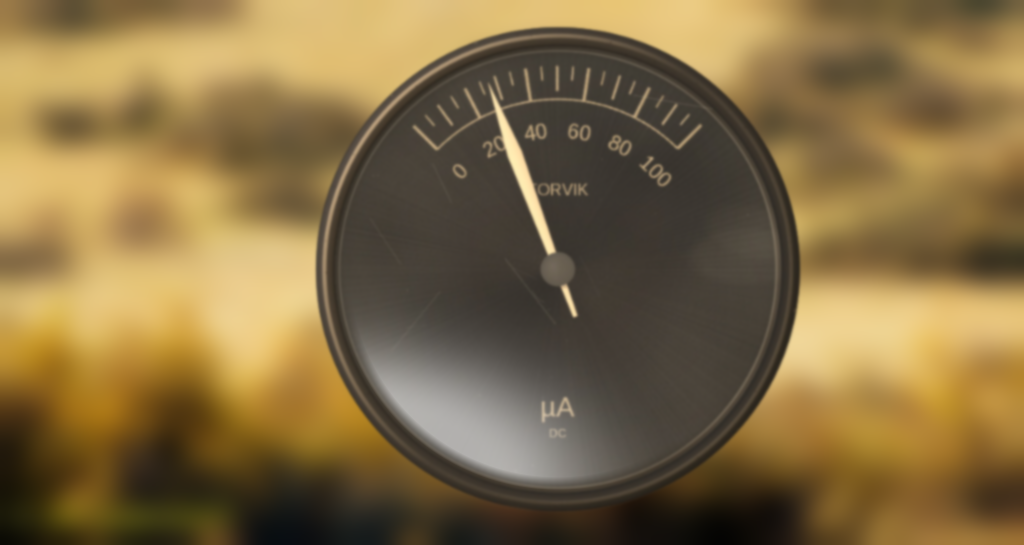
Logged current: 27.5 µA
